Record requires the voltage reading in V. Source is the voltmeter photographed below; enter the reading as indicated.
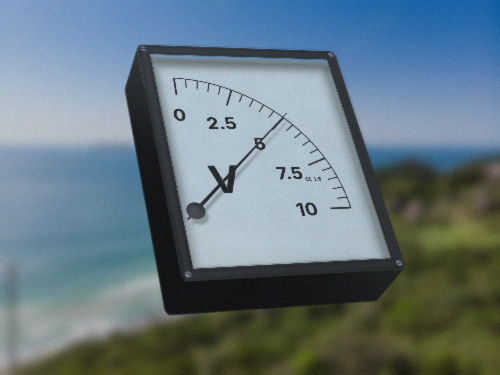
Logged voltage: 5 V
